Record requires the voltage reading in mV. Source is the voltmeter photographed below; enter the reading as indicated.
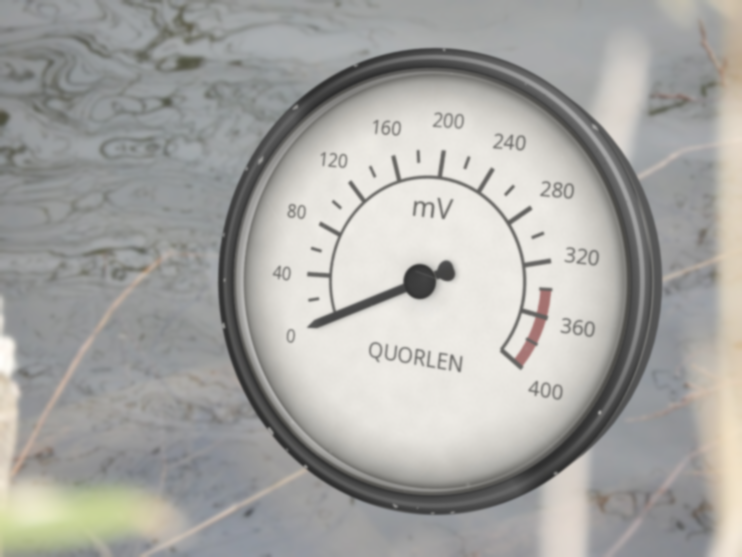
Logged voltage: 0 mV
